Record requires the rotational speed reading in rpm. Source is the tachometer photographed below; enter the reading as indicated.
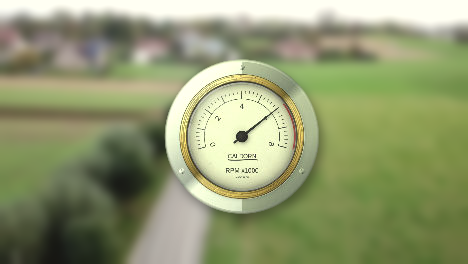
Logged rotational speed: 6000 rpm
